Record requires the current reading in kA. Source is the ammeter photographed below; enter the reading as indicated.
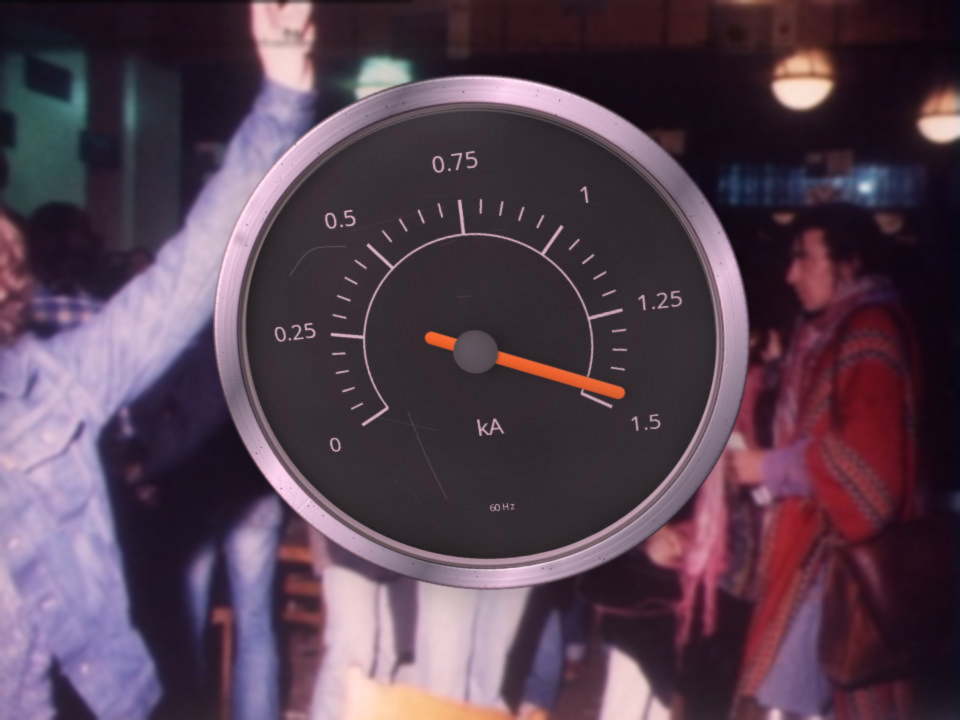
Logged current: 1.45 kA
